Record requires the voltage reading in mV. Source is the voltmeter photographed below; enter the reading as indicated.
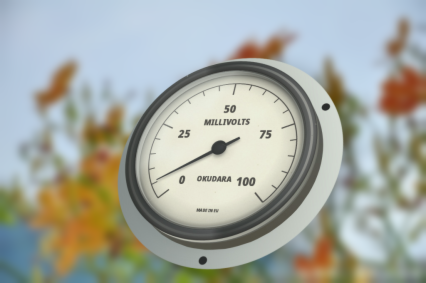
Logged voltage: 5 mV
